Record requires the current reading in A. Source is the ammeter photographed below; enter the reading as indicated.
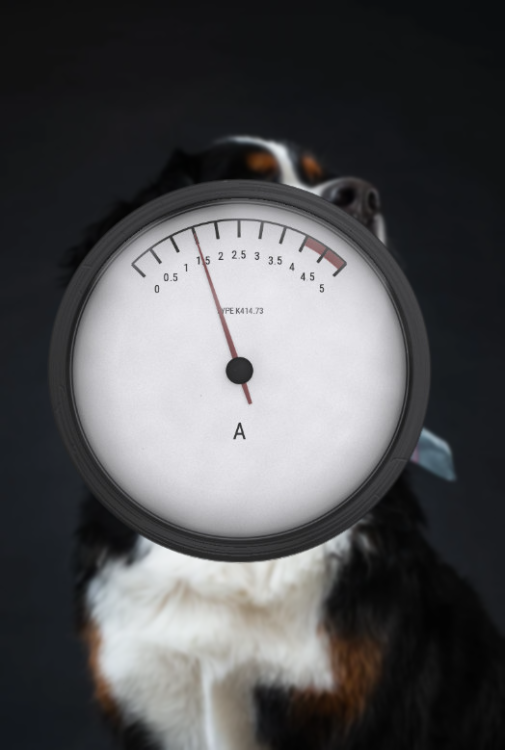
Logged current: 1.5 A
